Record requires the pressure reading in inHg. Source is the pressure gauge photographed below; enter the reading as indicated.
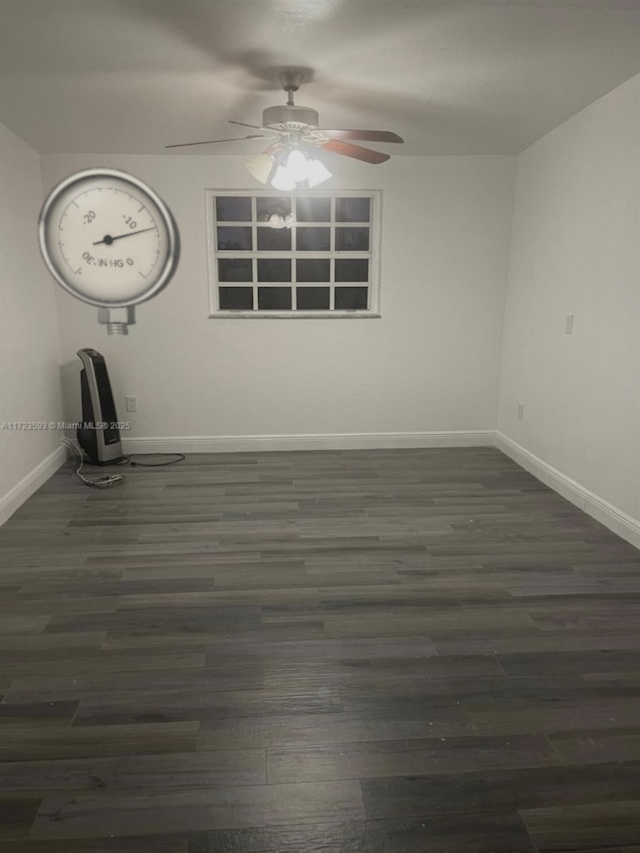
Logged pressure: -7 inHg
